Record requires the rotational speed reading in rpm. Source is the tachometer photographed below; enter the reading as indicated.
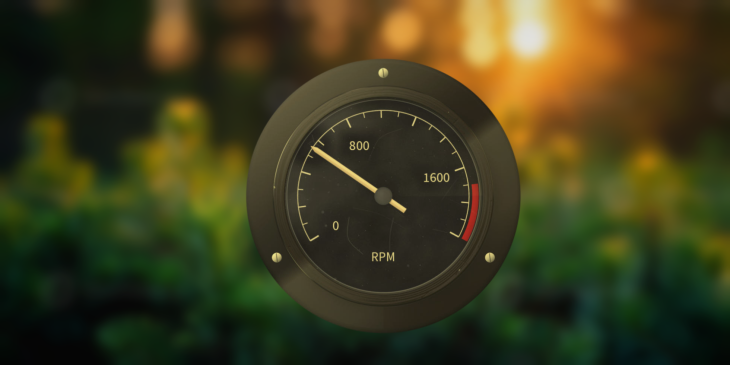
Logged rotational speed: 550 rpm
